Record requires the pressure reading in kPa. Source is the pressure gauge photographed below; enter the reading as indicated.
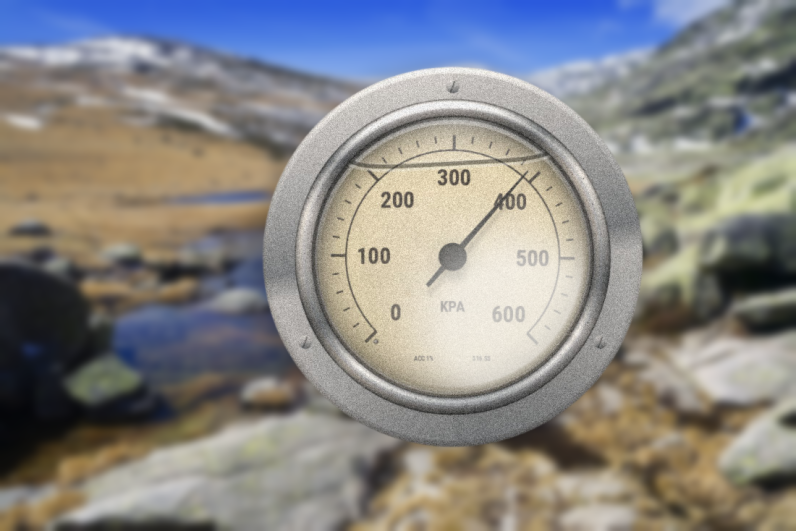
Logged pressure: 390 kPa
